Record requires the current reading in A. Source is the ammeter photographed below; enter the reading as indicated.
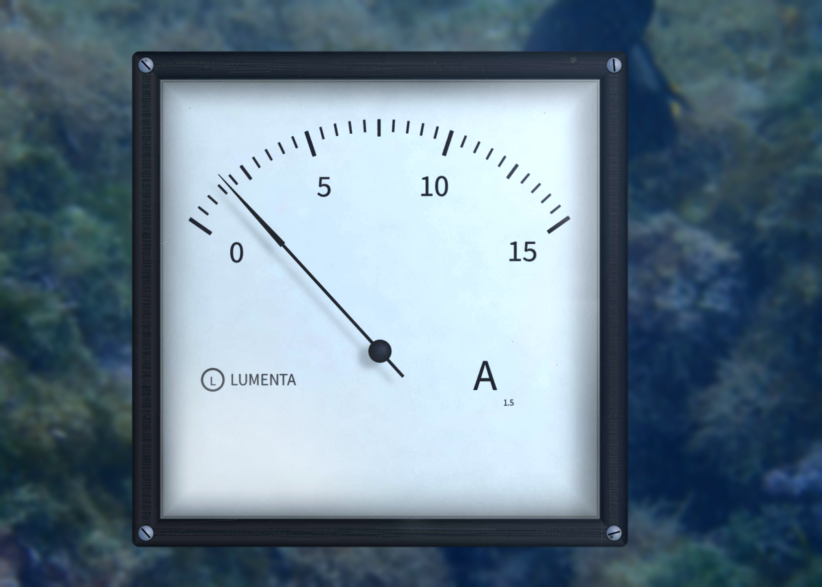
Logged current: 1.75 A
